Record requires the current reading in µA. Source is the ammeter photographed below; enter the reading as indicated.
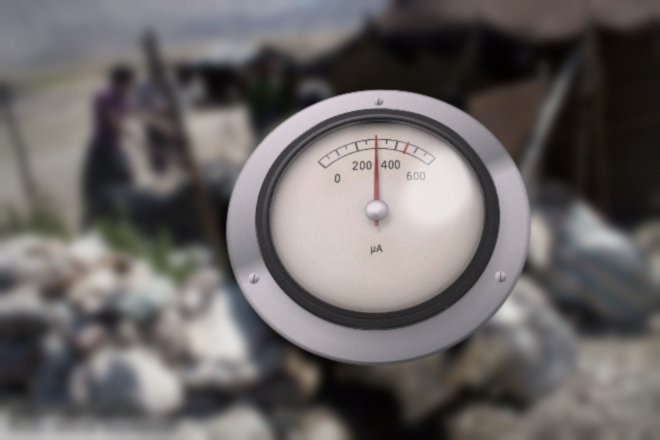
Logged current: 300 µA
